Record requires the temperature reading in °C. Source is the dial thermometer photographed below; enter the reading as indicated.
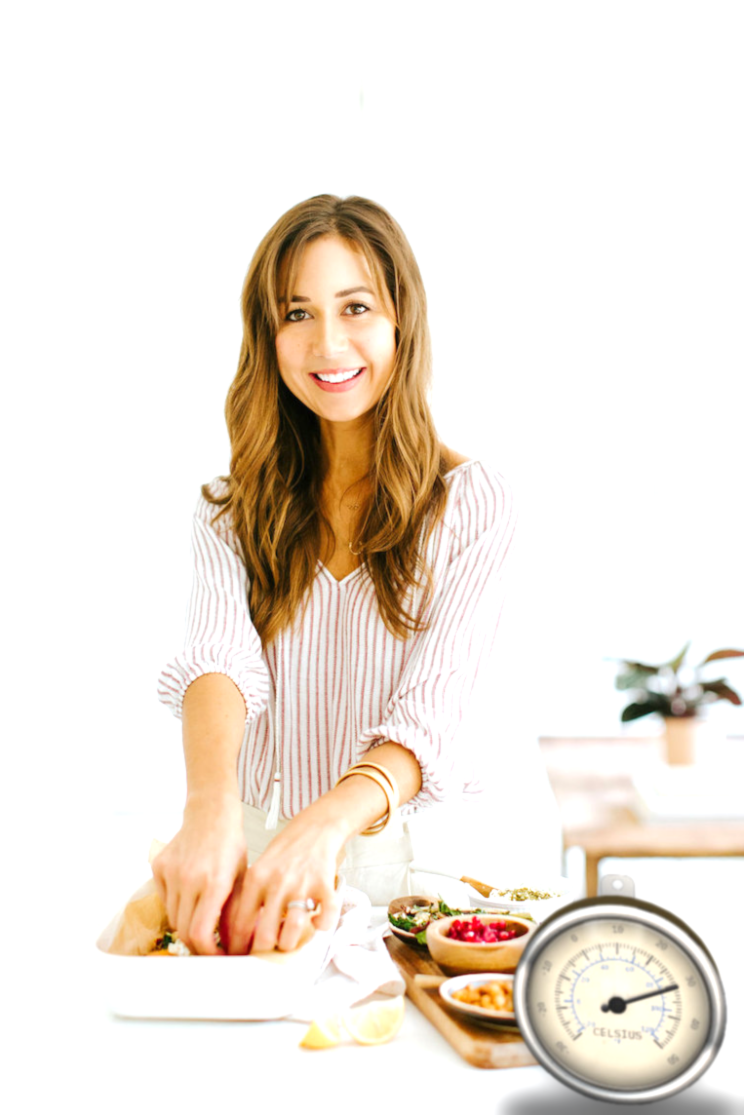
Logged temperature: 30 °C
